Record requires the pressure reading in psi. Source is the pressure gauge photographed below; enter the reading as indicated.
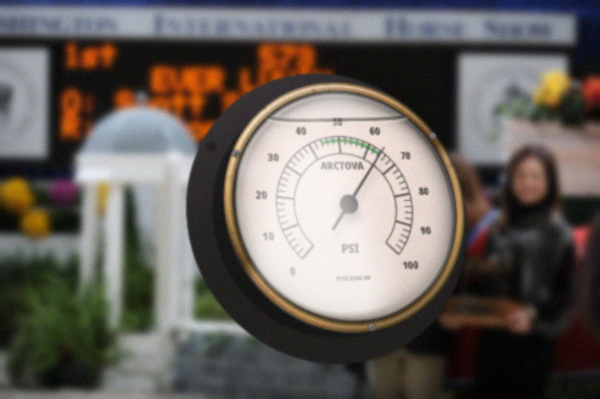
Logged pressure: 64 psi
